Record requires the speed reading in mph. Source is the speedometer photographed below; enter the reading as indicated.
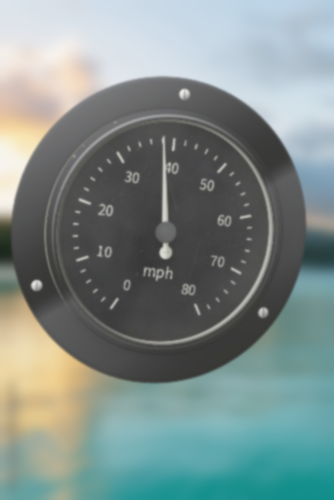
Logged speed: 38 mph
